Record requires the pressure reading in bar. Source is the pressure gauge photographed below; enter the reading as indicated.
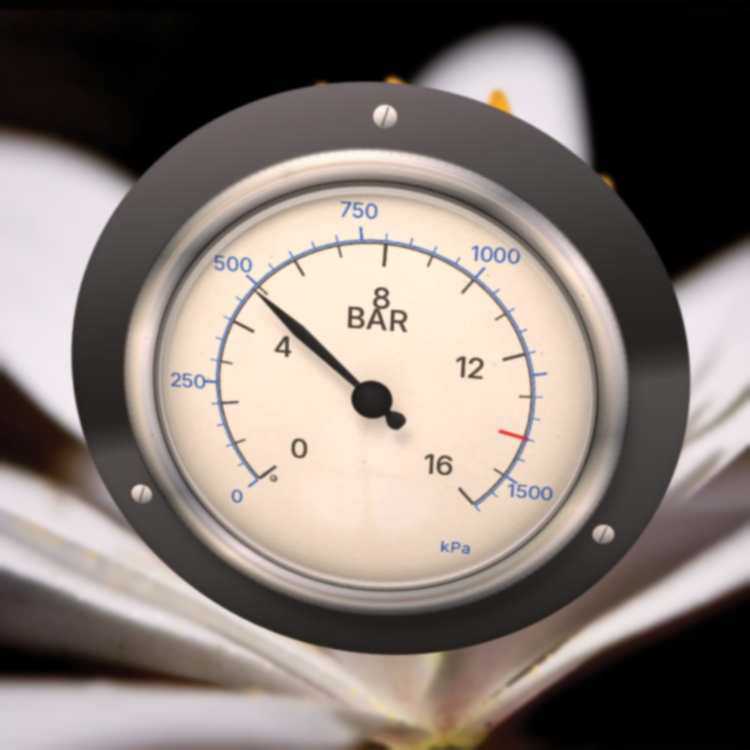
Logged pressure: 5 bar
